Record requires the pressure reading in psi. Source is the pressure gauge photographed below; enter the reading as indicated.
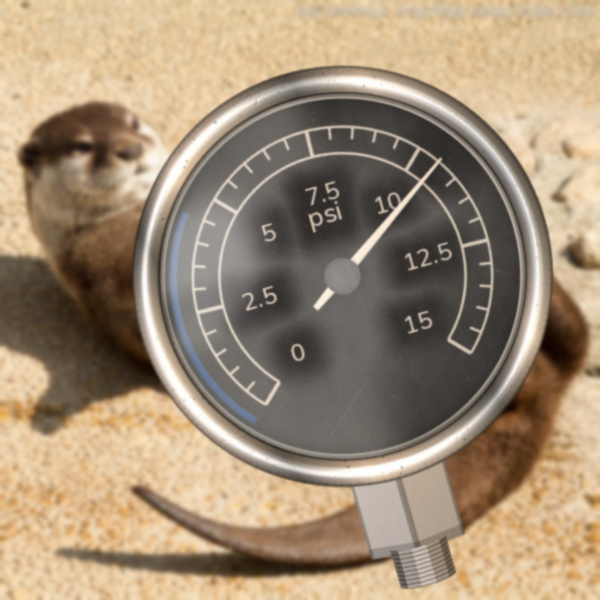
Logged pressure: 10.5 psi
